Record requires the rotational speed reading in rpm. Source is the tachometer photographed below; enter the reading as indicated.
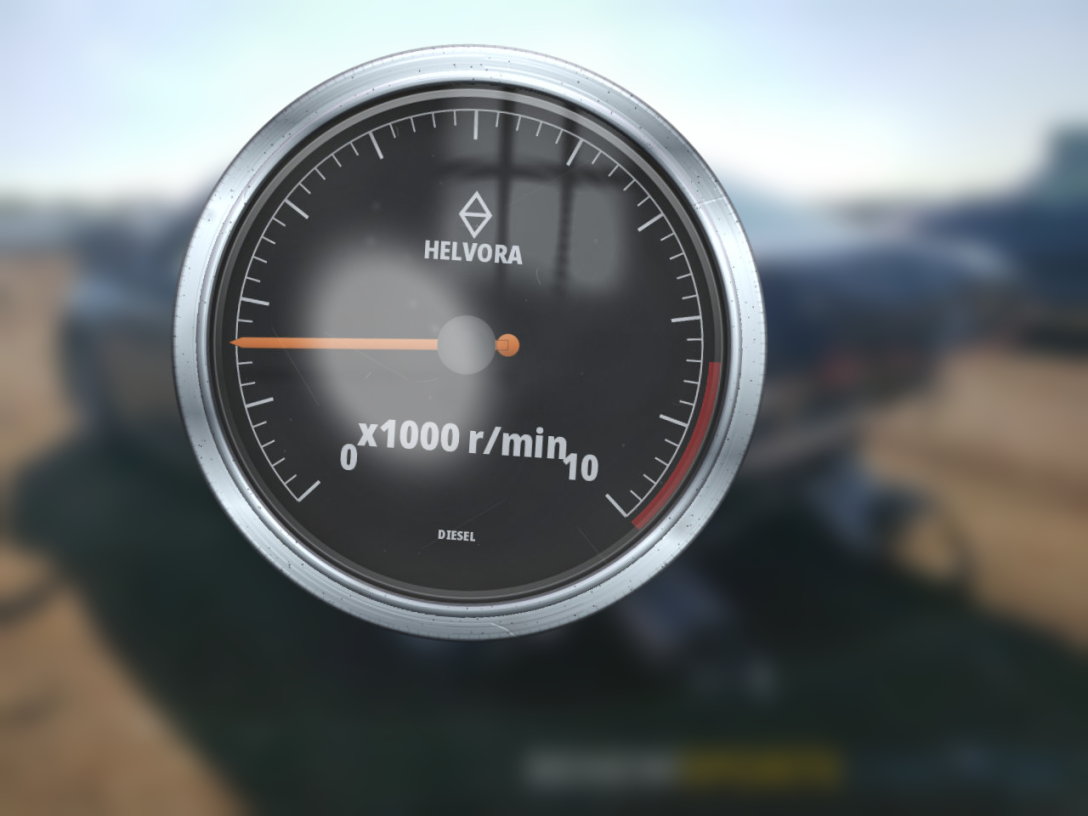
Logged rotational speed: 1600 rpm
